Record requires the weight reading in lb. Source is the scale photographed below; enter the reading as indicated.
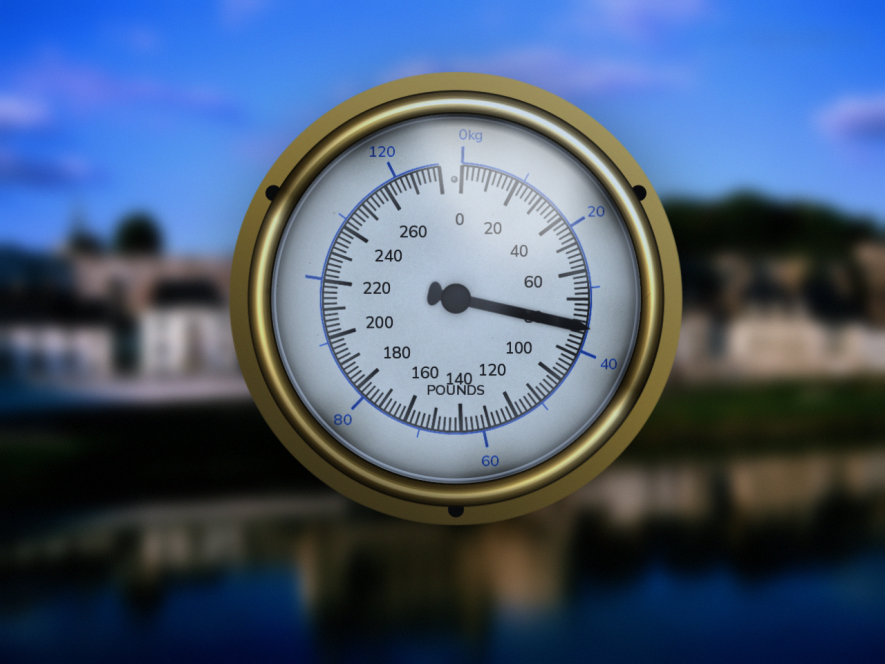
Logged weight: 80 lb
